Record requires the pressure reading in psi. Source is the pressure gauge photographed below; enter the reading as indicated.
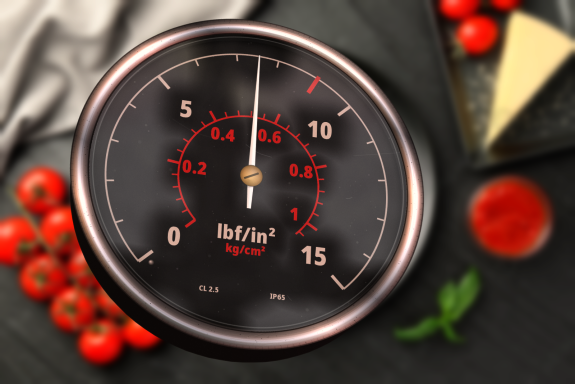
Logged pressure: 7.5 psi
